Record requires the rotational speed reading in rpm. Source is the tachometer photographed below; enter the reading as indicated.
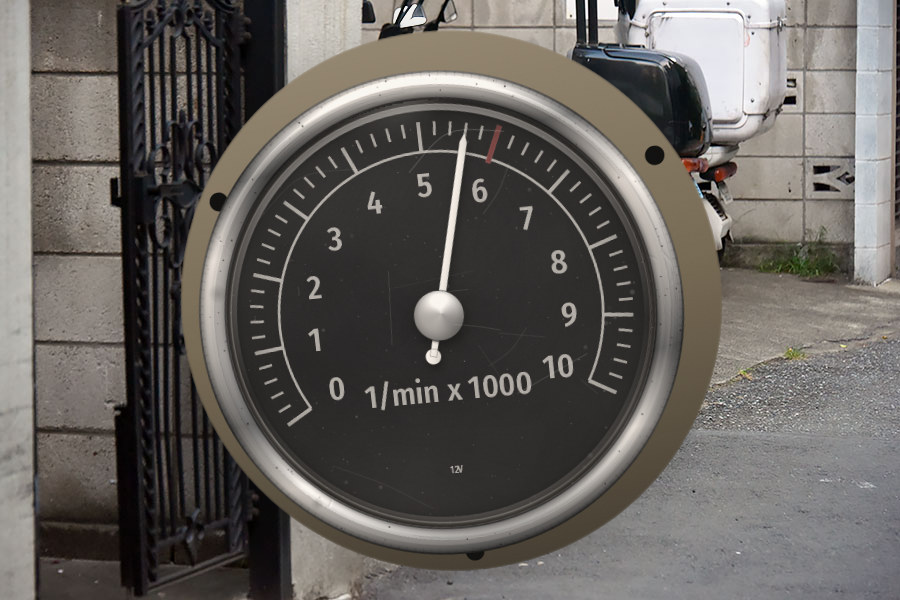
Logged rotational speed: 5600 rpm
